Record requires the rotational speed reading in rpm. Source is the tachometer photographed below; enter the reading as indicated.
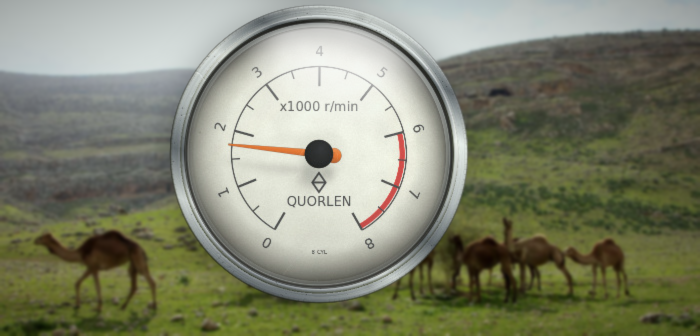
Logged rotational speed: 1750 rpm
